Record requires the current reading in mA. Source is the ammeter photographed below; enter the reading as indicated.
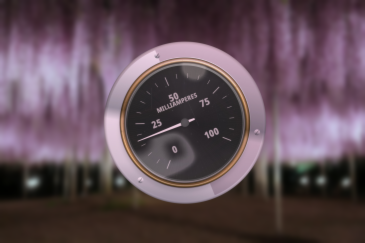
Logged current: 17.5 mA
